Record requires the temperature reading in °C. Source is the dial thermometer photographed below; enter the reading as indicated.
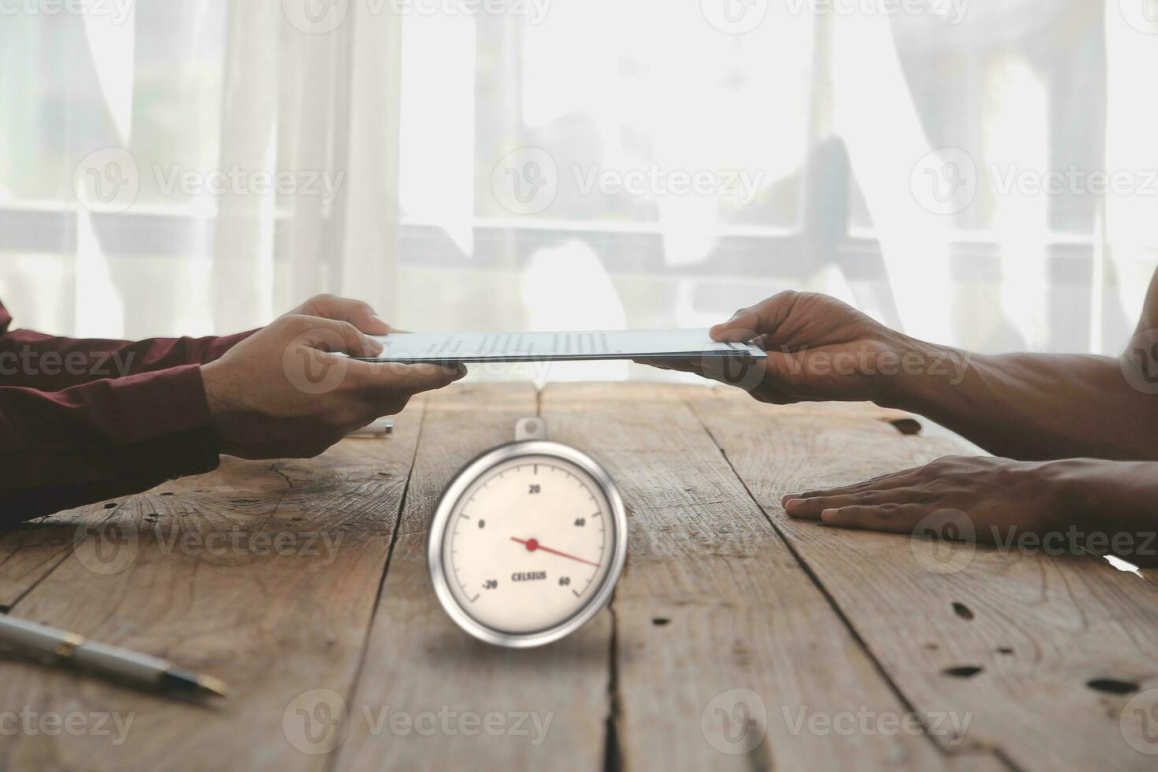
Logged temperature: 52 °C
